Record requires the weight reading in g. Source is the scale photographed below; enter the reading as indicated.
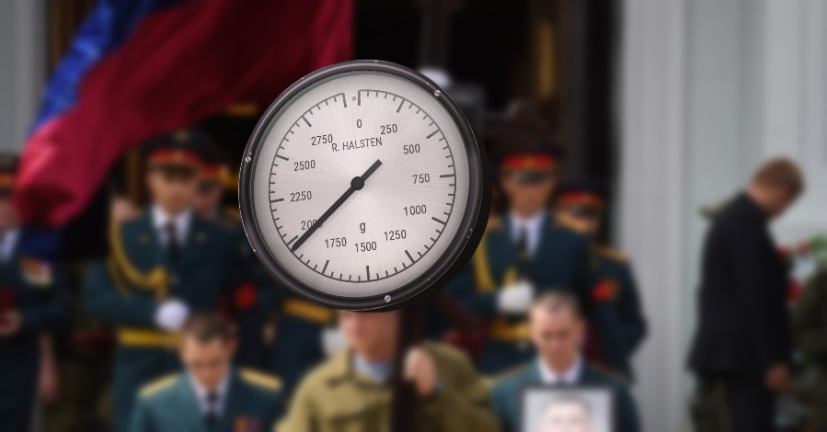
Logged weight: 1950 g
